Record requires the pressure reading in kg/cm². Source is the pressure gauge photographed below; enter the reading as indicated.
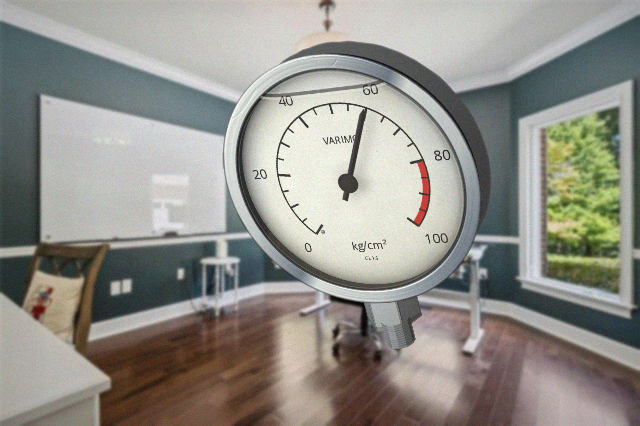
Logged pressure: 60 kg/cm²
